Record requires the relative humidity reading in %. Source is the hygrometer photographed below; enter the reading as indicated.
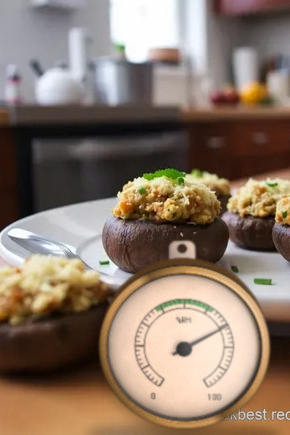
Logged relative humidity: 70 %
